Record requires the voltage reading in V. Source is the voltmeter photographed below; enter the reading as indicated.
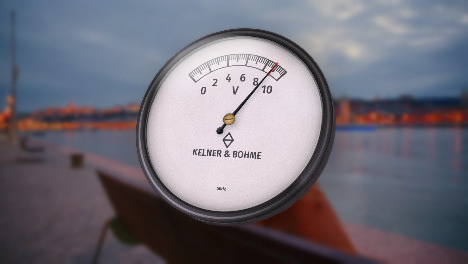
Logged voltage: 9 V
